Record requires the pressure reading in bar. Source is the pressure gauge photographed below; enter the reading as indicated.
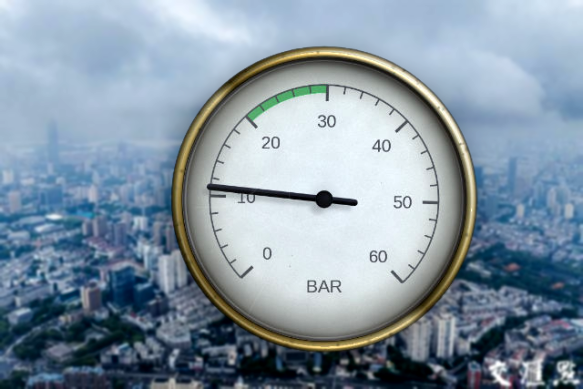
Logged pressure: 11 bar
